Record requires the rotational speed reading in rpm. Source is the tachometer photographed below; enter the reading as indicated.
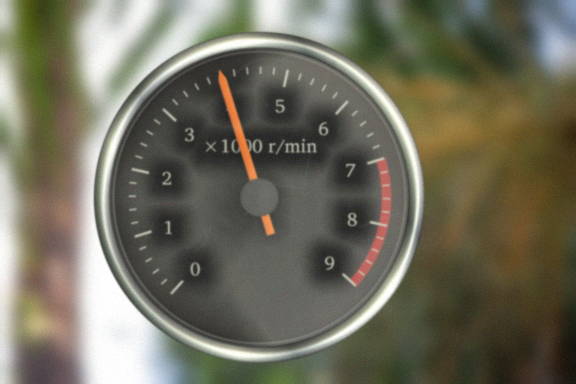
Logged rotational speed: 4000 rpm
